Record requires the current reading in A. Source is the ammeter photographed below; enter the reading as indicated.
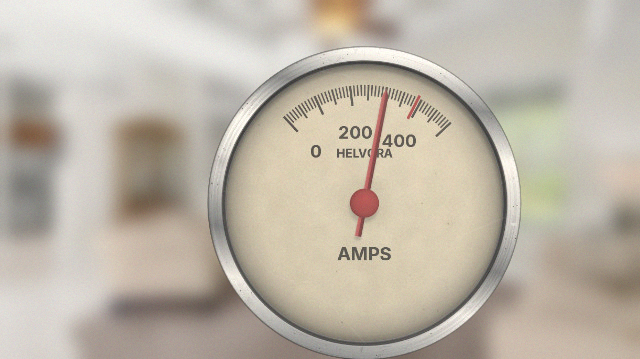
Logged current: 300 A
